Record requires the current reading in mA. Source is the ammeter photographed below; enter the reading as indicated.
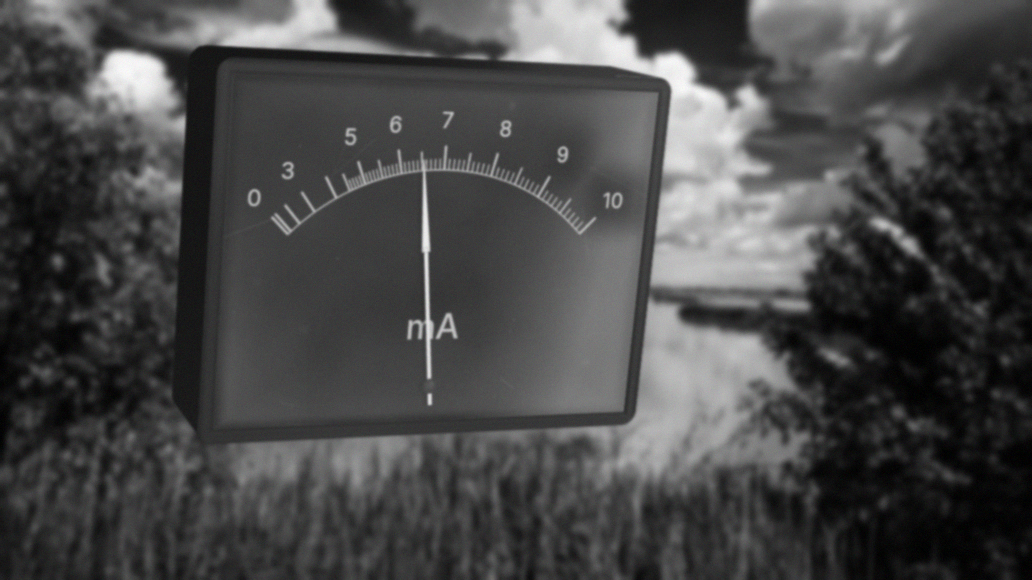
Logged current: 6.5 mA
